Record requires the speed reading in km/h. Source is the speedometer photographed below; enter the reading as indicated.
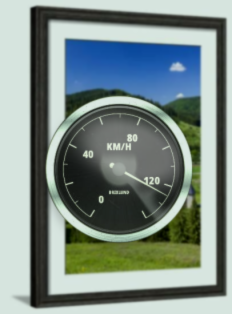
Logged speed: 125 km/h
